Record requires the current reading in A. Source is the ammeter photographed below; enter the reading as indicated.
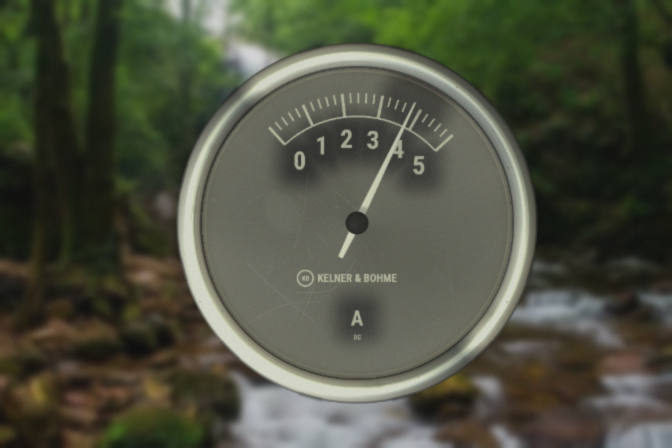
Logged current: 3.8 A
